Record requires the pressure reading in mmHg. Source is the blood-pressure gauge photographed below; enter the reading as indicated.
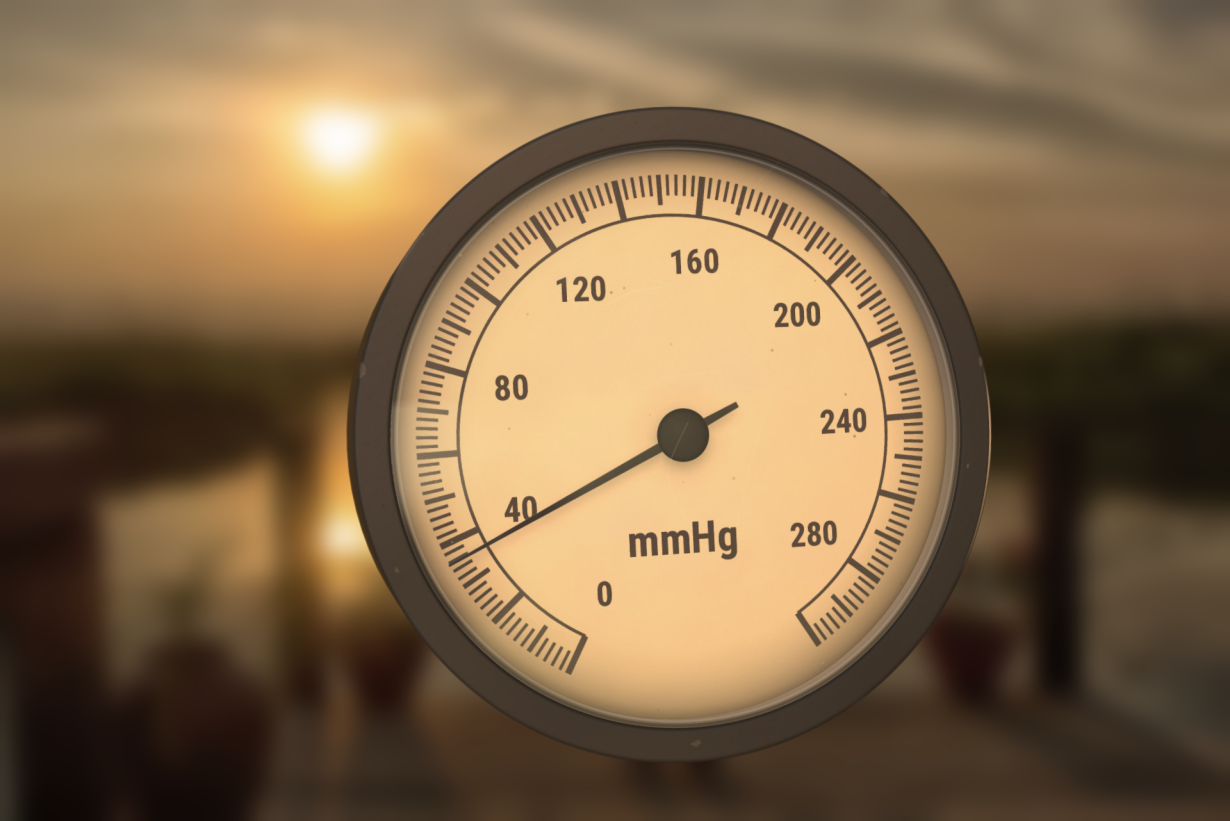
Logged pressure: 36 mmHg
